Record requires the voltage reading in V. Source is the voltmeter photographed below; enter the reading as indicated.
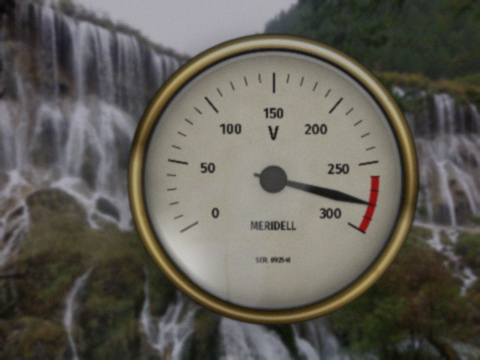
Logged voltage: 280 V
